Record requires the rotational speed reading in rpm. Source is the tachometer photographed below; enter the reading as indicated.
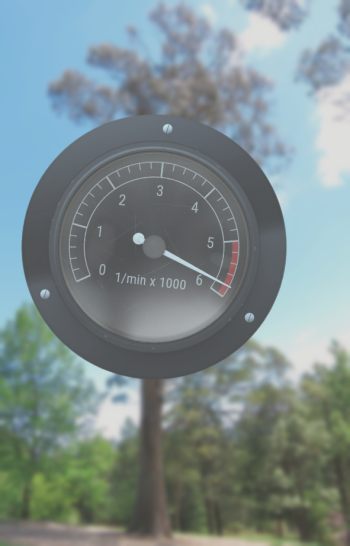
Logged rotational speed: 5800 rpm
